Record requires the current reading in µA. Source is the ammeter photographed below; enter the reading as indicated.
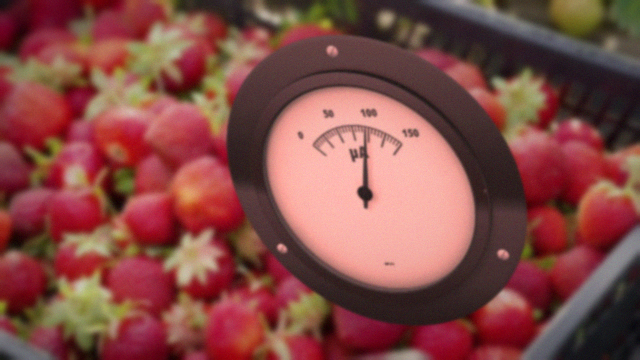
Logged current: 100 µA
